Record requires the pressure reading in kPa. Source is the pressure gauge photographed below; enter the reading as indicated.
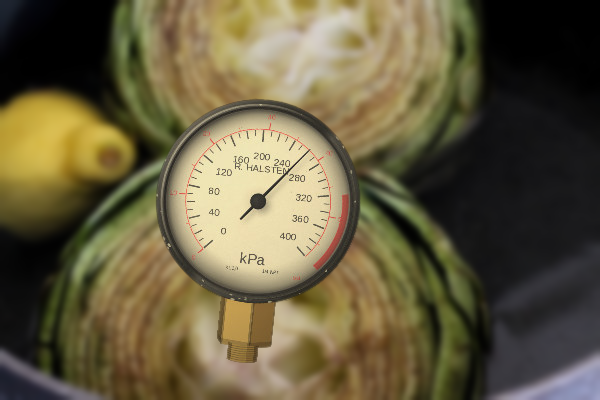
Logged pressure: 260 kPa
